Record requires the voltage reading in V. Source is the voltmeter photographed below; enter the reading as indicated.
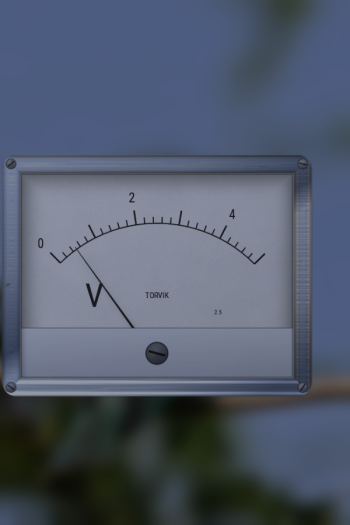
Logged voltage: 0.5 V
